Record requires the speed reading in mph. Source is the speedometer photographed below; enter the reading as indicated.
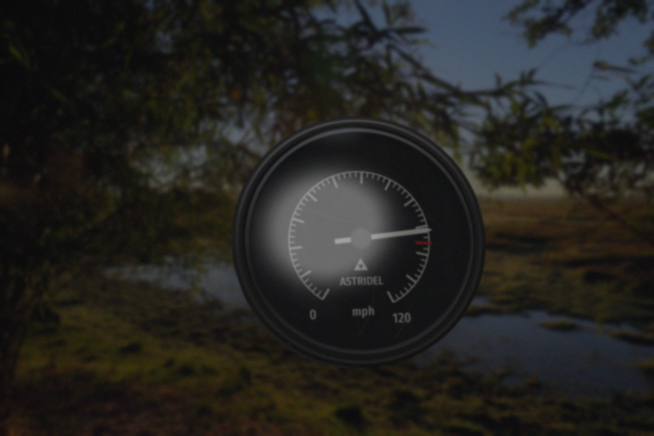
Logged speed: 92 mph
